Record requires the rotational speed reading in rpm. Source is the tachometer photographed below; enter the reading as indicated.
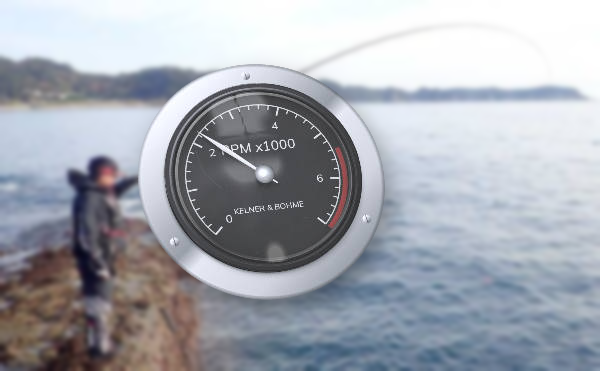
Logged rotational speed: 2200 rpm
